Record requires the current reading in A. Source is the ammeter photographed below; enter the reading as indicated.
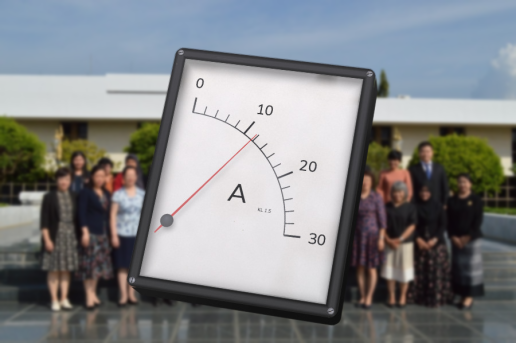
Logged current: 12 A
